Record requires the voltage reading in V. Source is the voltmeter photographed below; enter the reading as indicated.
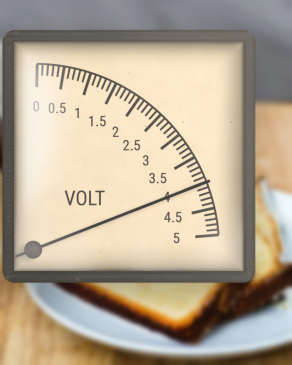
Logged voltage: 4 V
